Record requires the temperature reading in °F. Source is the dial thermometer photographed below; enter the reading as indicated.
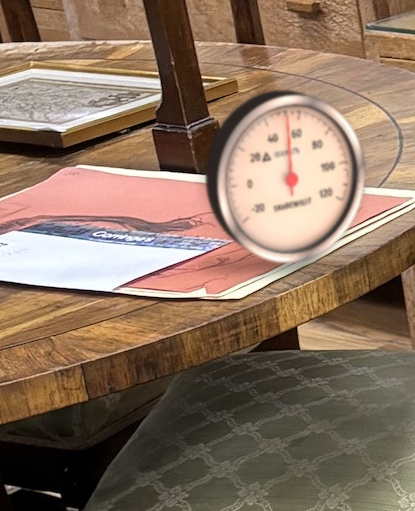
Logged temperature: 52 °F
